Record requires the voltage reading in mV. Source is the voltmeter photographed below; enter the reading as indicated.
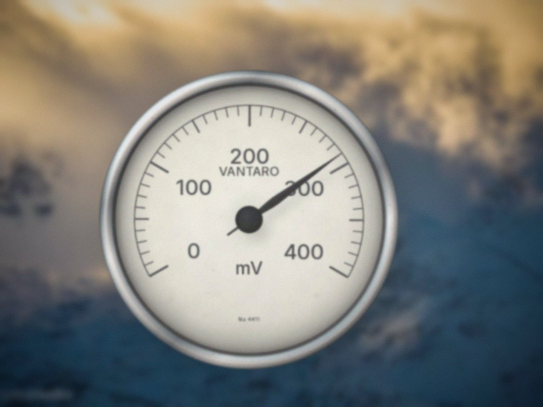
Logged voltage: 290 mV
